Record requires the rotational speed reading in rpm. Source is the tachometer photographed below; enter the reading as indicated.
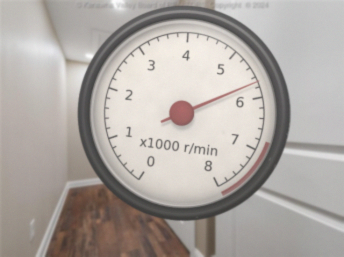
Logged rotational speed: 5700 rpm
